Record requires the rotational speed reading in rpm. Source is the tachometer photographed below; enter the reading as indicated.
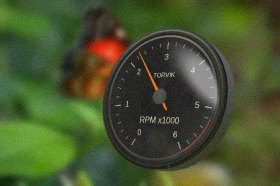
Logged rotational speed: 2300 rpm
